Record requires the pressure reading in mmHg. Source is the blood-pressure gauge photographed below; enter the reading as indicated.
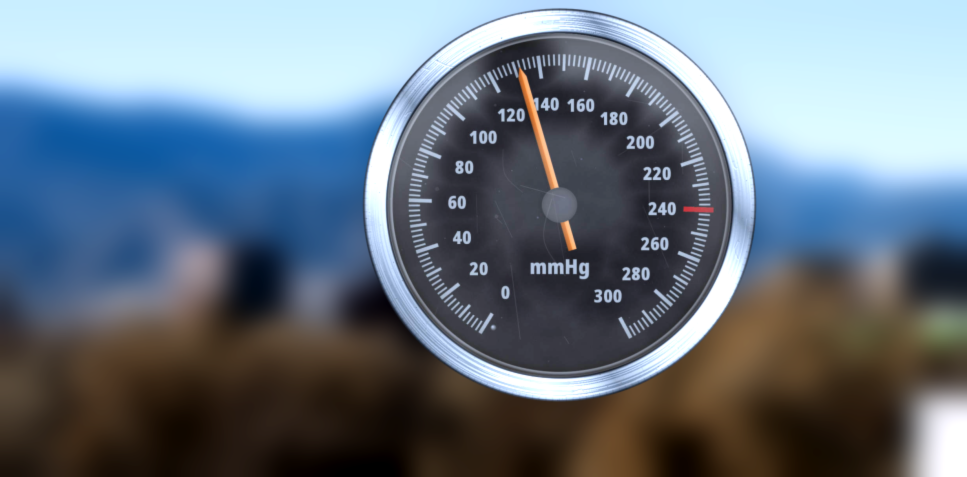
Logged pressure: 132 mmHg
